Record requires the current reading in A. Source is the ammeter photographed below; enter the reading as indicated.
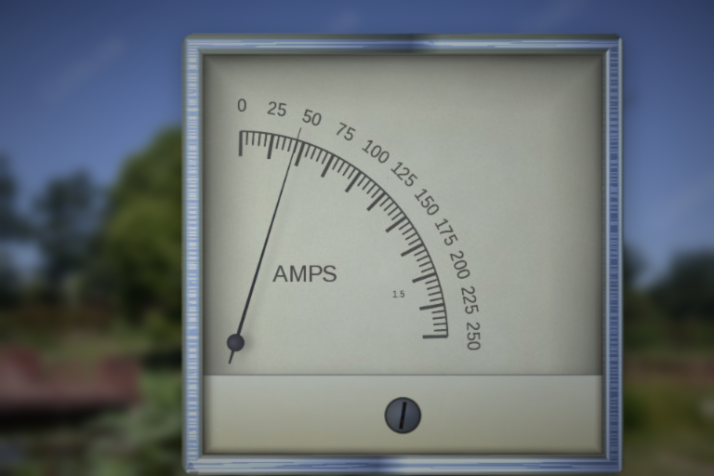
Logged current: 45 A
